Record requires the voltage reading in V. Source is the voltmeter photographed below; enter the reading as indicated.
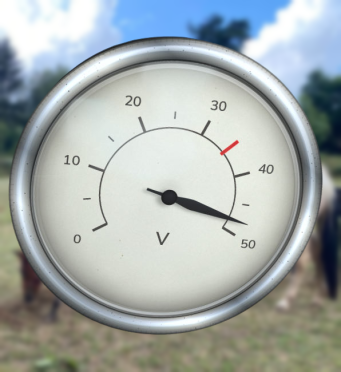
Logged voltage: 47.5 V
